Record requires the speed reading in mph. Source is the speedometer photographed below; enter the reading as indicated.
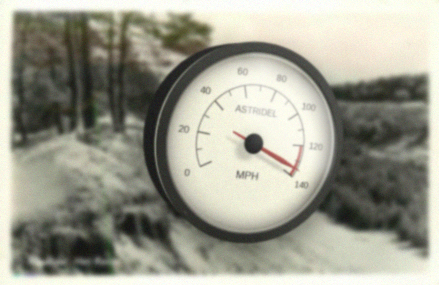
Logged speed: 135 mph
